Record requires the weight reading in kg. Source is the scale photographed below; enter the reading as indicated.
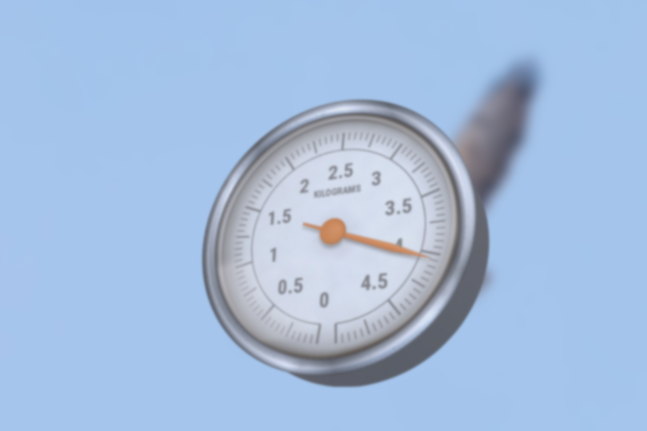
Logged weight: 4.05 kg
